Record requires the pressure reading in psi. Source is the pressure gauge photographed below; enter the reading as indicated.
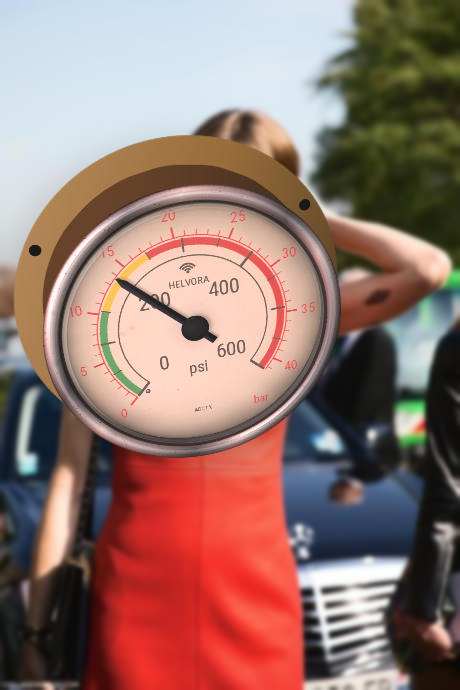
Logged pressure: 200 psi
